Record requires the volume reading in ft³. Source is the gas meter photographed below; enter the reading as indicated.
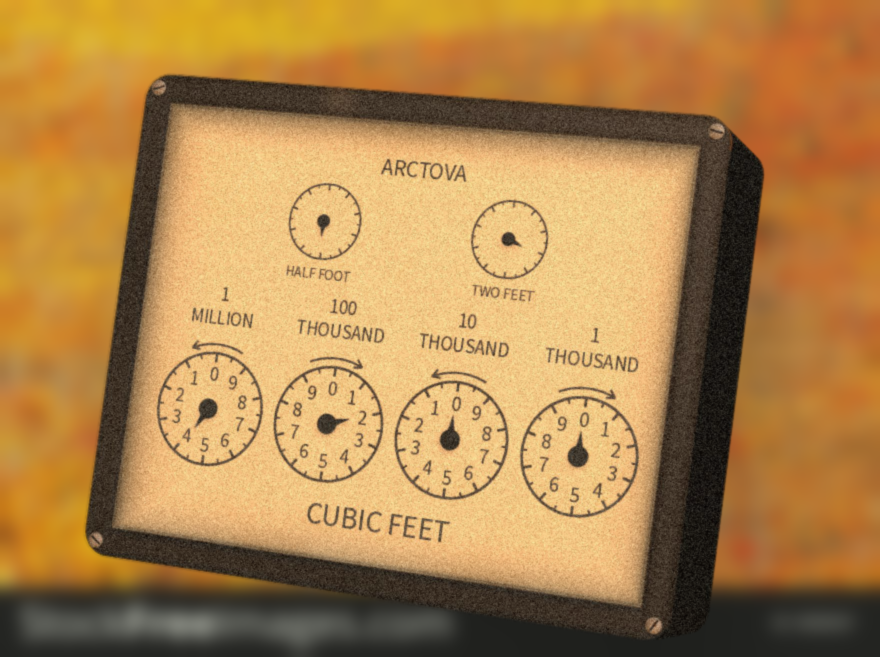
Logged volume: 420000 ft³
